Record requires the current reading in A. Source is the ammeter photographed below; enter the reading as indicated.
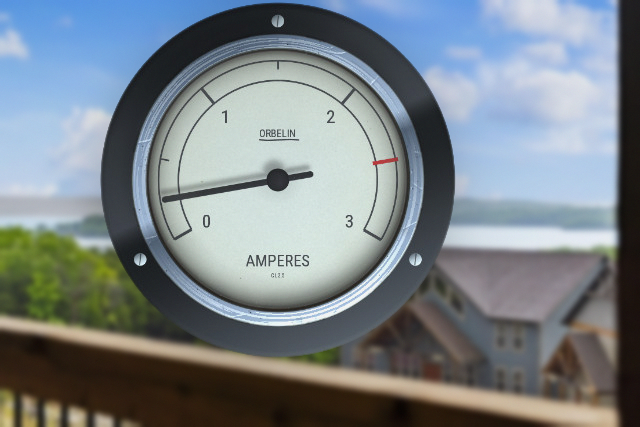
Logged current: 0.25 A
